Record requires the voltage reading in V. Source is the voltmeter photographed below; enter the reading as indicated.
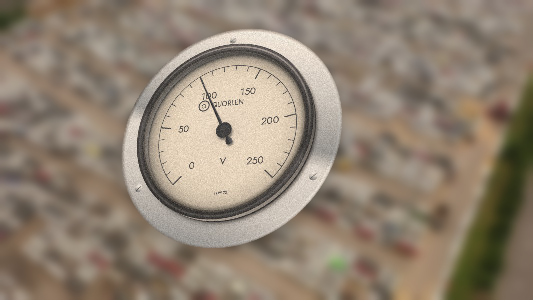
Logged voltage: 100 V
